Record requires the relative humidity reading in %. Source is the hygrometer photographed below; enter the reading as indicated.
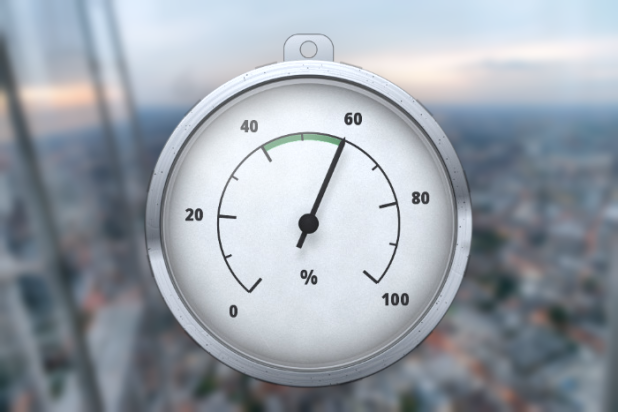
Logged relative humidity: 60 %
